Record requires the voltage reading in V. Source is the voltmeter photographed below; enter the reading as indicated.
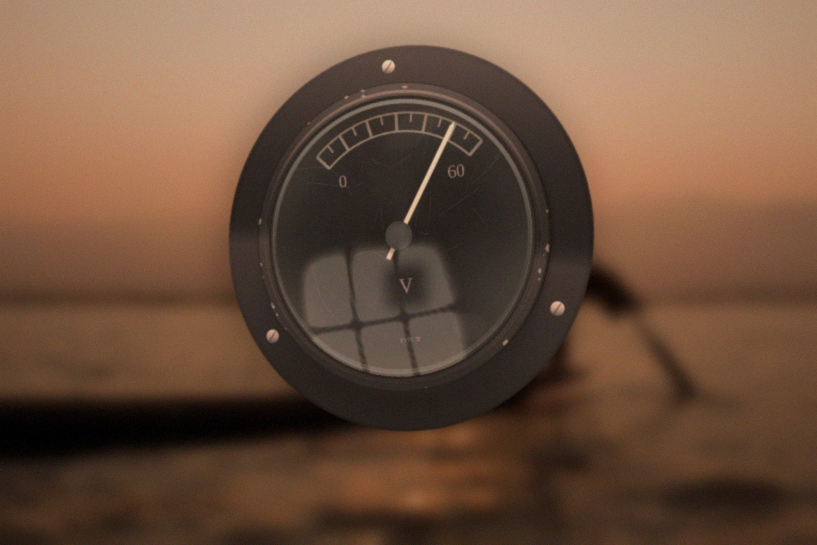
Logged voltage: 50 V
